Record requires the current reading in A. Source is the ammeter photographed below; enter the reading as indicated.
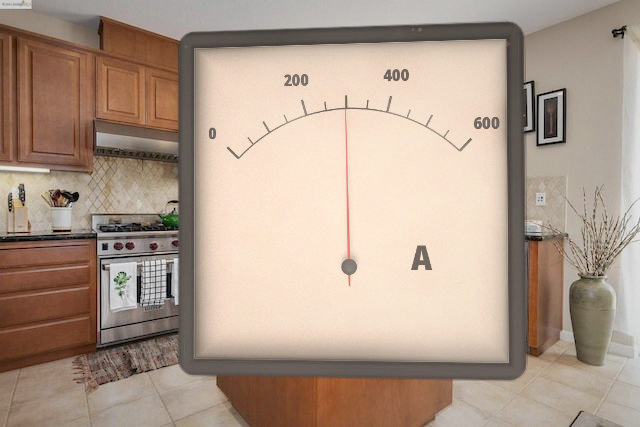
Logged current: 300 A
